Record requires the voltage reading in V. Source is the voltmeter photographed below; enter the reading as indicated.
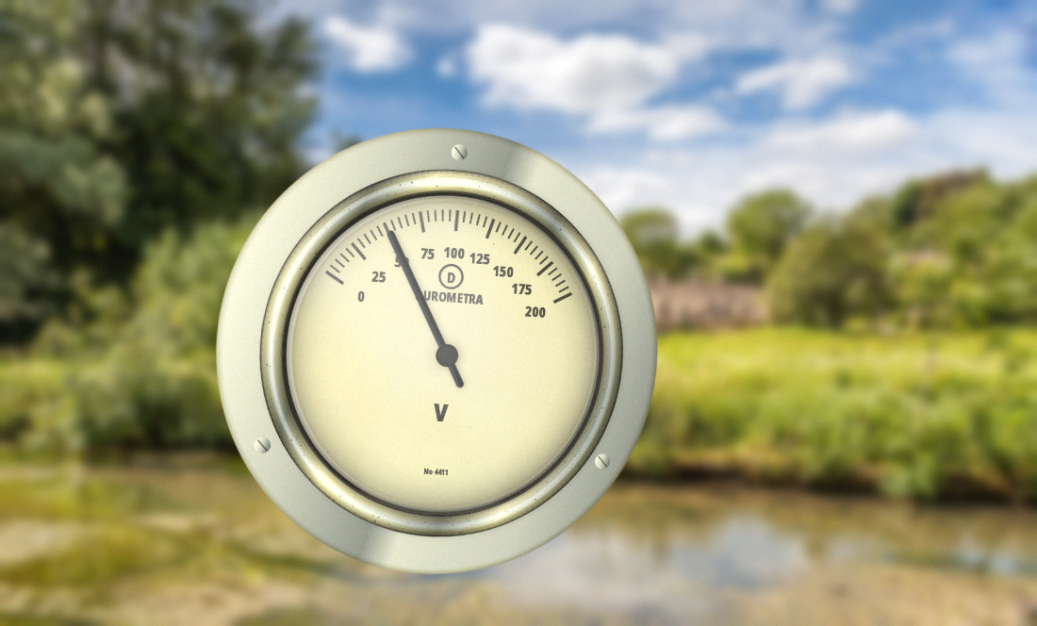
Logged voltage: 50 V
